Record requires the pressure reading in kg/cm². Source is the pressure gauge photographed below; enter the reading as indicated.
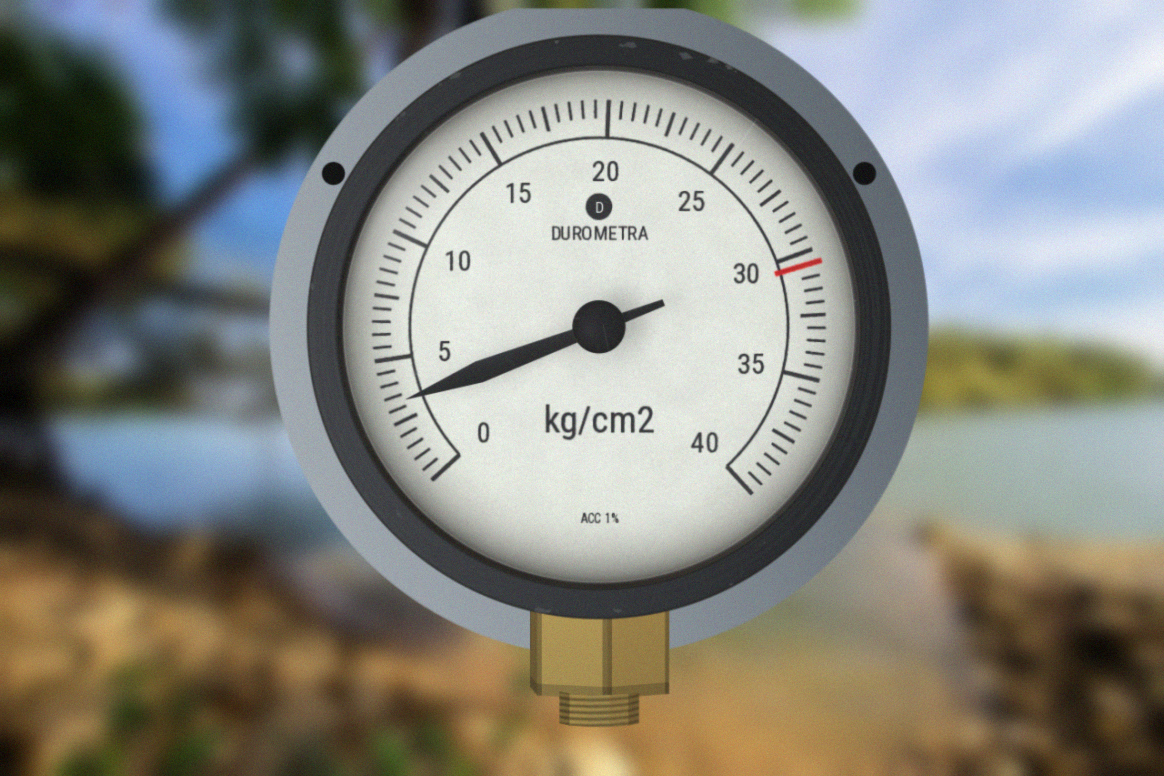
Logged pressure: 3.25 kg/cm²
